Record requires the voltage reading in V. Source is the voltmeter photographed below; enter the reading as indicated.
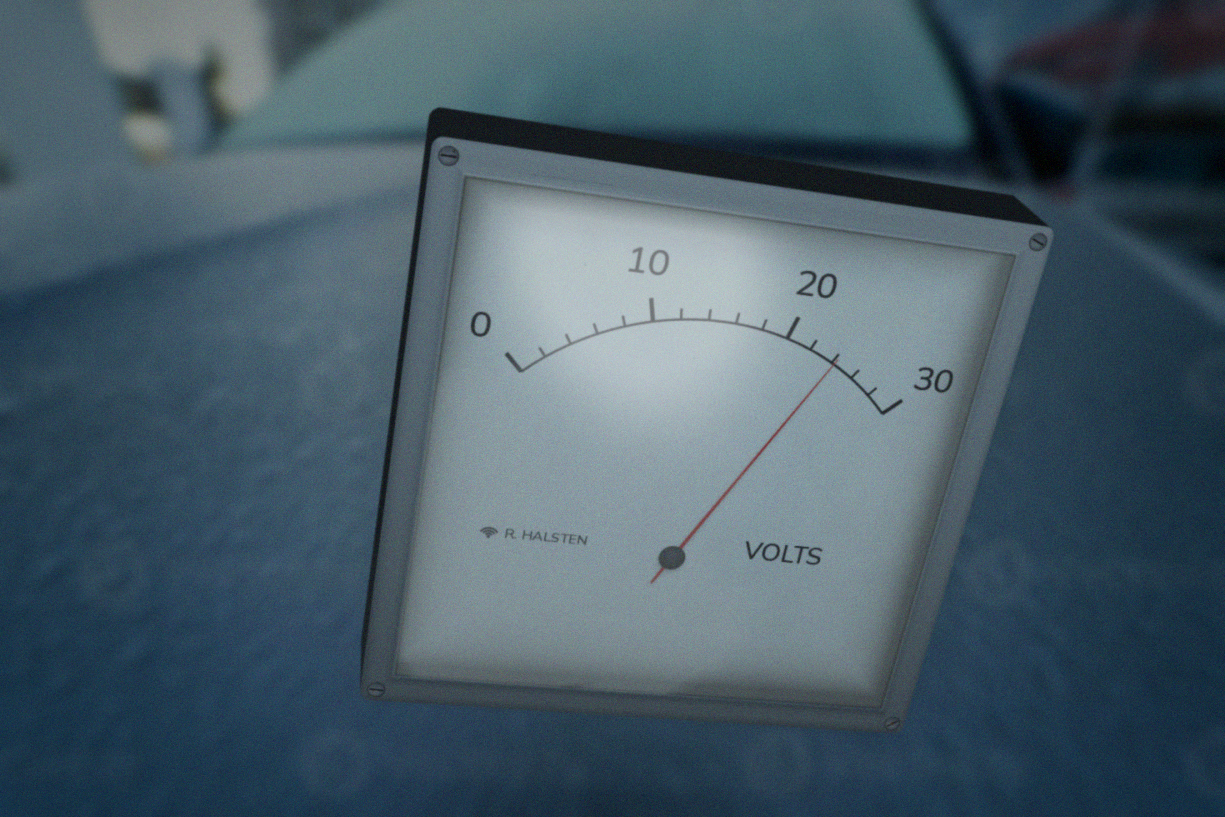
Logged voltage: 24 V
